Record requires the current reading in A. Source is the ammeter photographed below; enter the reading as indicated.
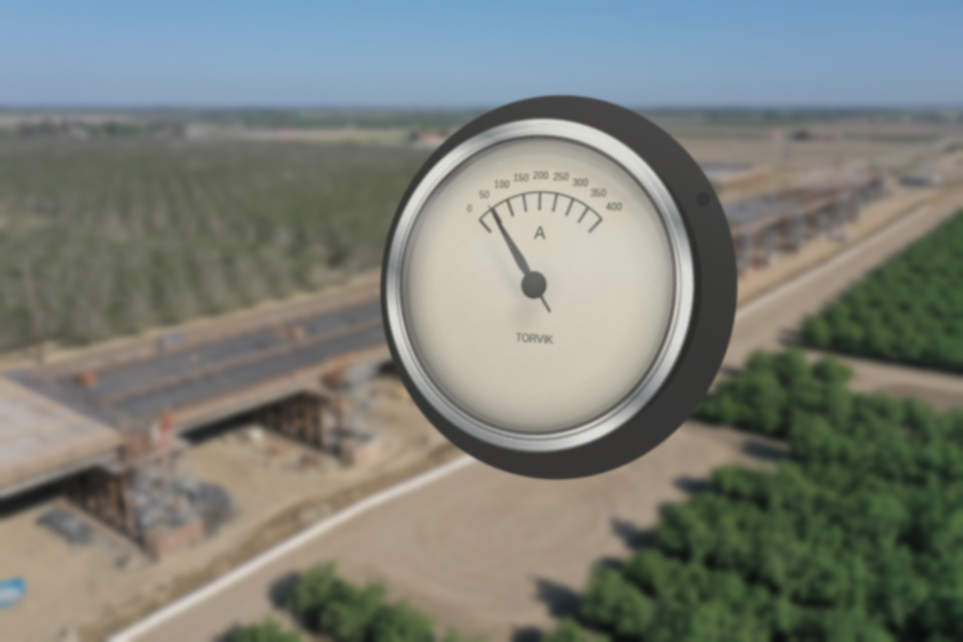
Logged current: 50 A
